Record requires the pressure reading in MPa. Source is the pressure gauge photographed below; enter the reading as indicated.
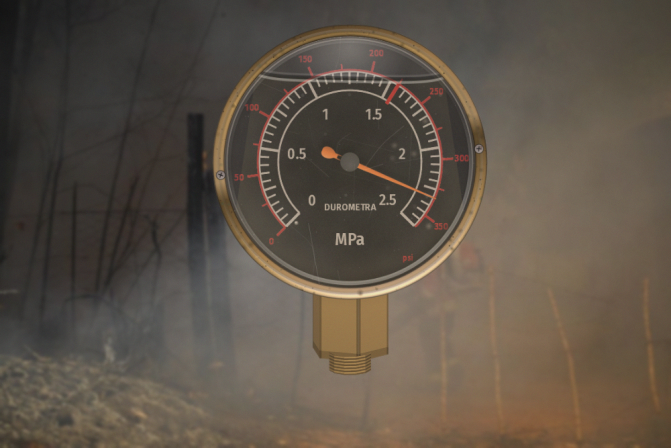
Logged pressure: 2.3 MPa
